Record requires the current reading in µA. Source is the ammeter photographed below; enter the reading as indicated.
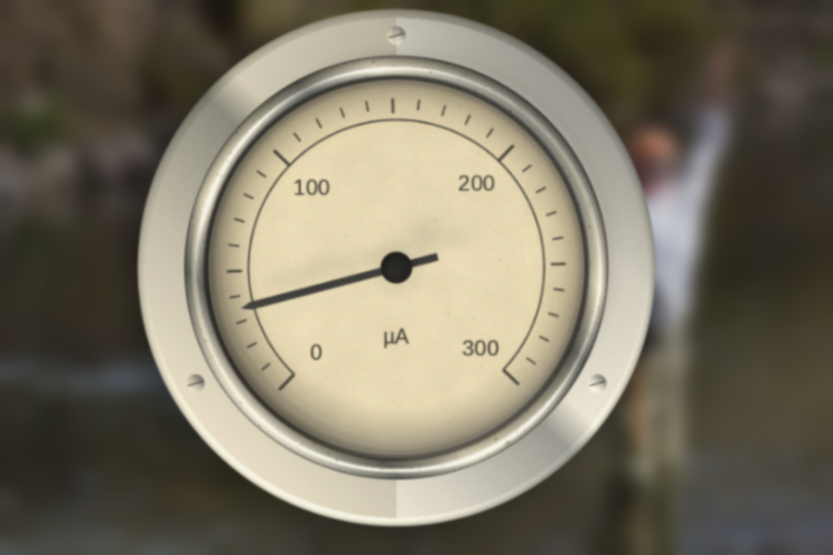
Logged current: 35 µA
